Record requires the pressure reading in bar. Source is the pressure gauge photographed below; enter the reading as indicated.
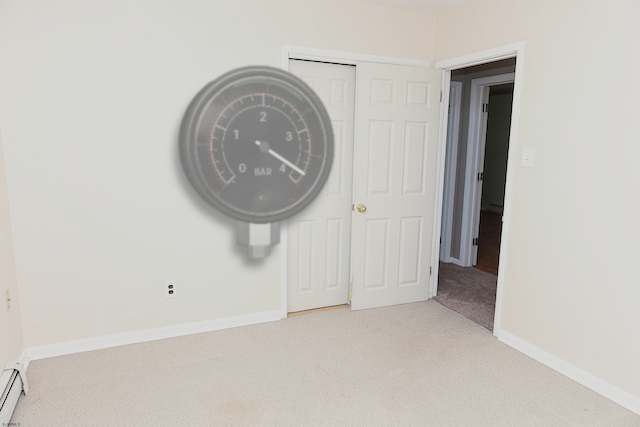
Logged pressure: 3.8 bar
